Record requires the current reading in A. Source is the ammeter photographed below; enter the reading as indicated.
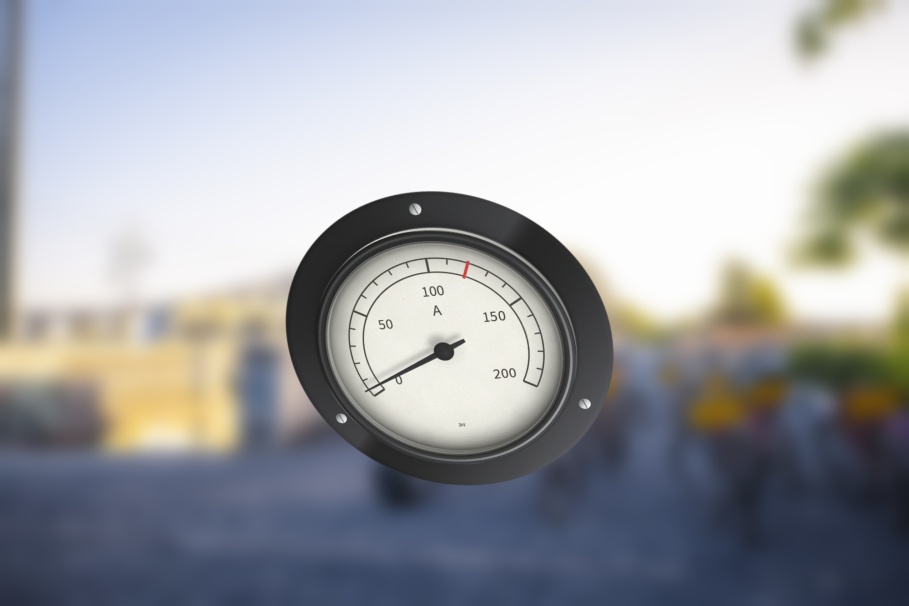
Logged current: 5 A
